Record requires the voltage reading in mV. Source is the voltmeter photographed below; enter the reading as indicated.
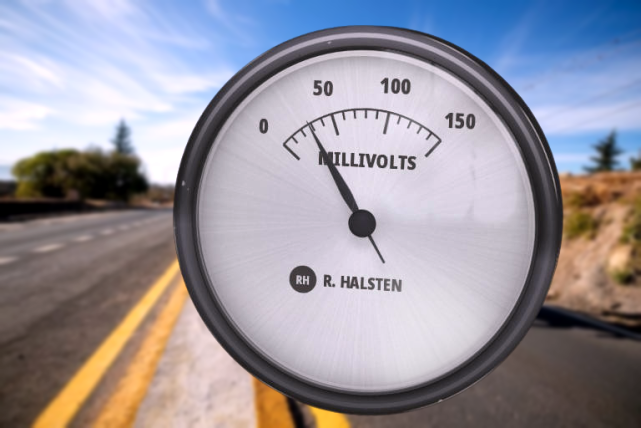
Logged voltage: 30 mV
